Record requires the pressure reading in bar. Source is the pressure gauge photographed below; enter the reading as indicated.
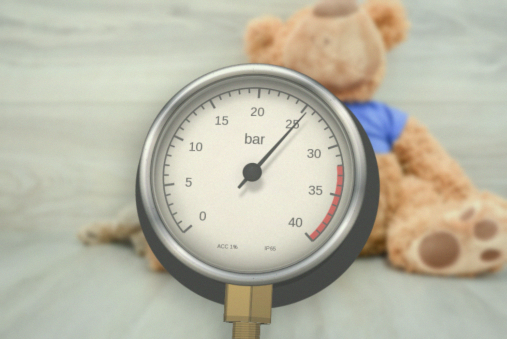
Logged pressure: 25.5 bar
